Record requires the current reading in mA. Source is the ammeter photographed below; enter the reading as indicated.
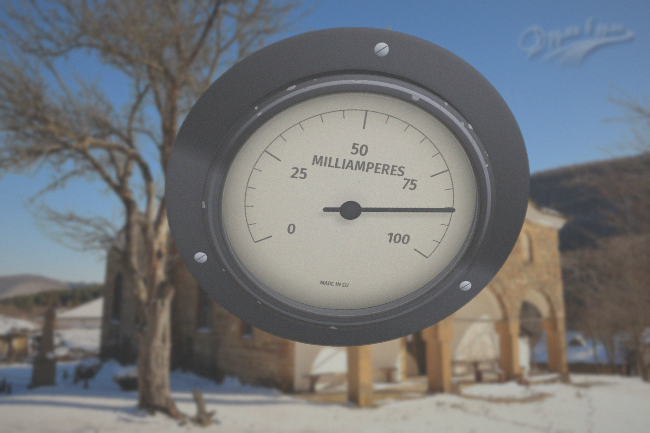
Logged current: 85 mA
